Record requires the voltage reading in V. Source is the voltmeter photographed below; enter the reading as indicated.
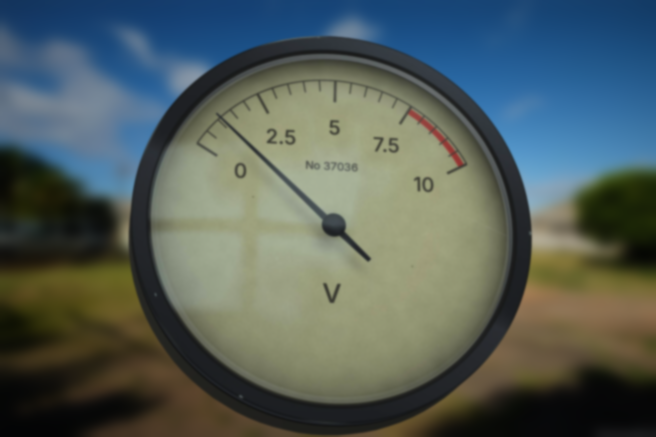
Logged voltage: 1 V
